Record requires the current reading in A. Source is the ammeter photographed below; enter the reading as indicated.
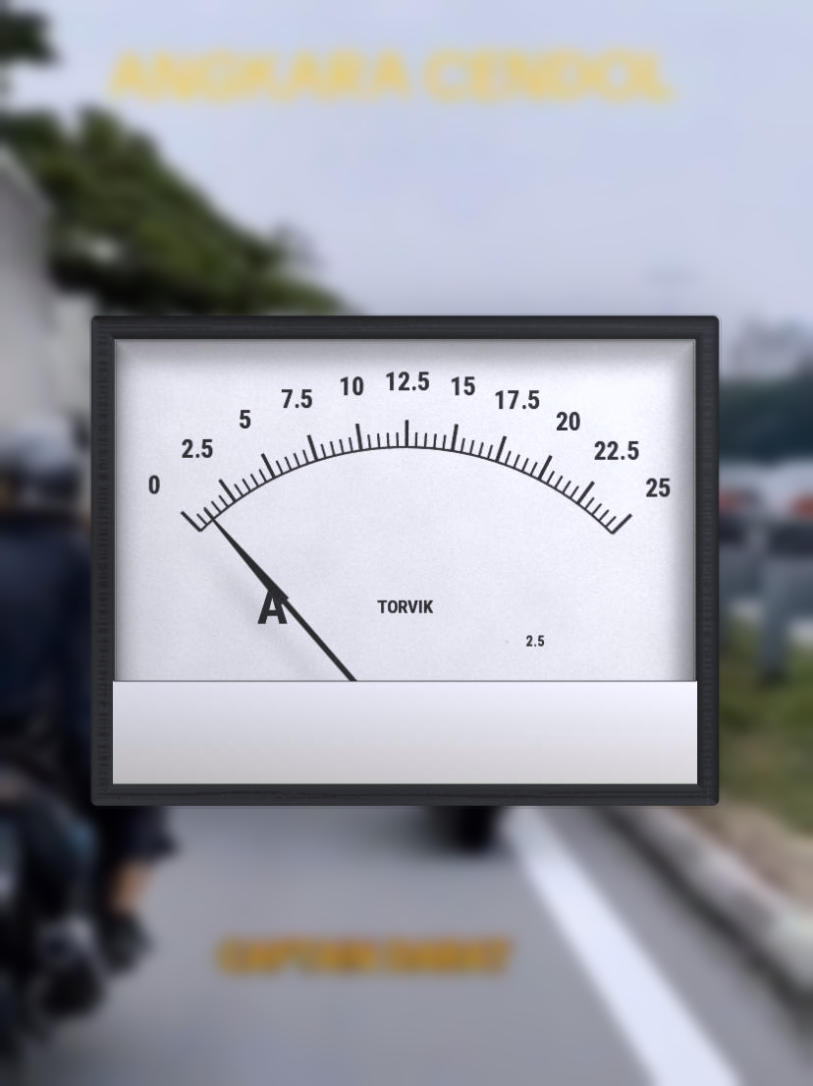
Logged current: 1 A
